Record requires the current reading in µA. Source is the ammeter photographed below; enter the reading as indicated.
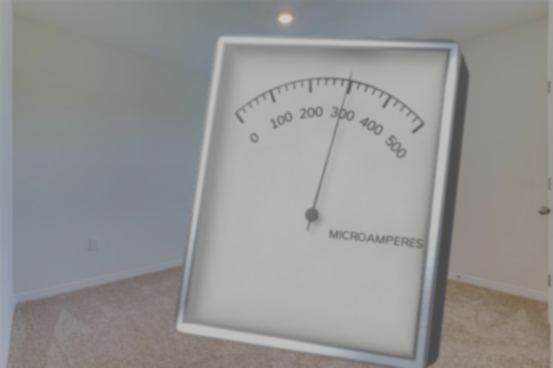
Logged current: 300 µA
